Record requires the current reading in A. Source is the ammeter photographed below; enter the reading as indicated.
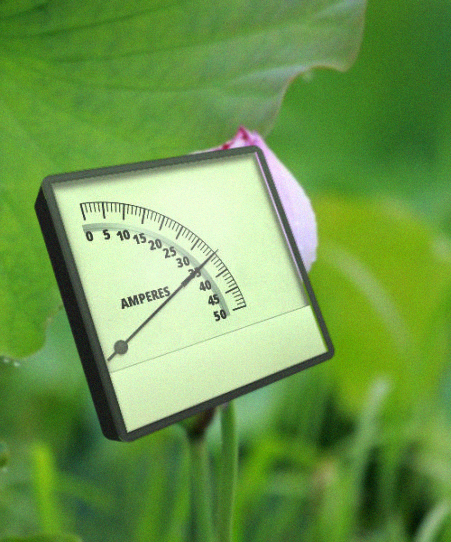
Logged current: 35 A
